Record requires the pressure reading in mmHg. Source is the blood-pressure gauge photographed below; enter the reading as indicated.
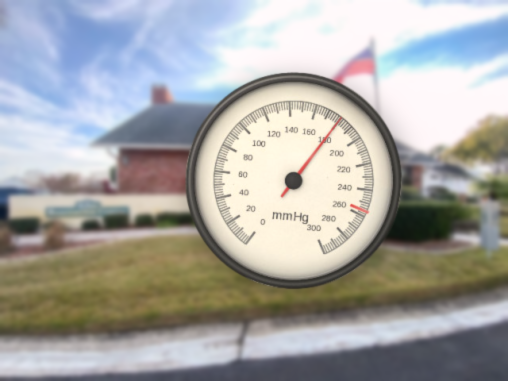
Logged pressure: 180 mmHg
